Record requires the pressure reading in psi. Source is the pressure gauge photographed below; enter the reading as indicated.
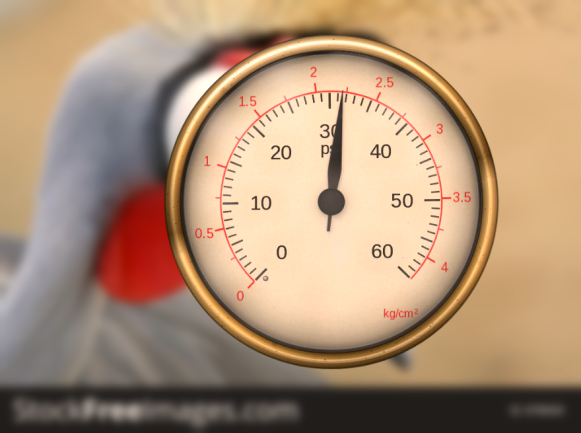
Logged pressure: 31.5 psi
